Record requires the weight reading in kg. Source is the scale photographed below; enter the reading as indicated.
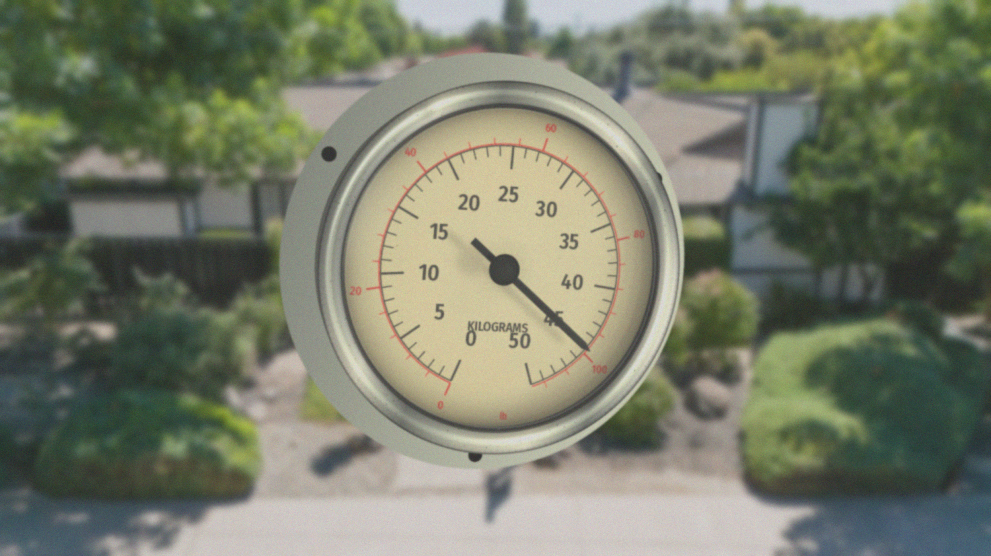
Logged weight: 45 kg
